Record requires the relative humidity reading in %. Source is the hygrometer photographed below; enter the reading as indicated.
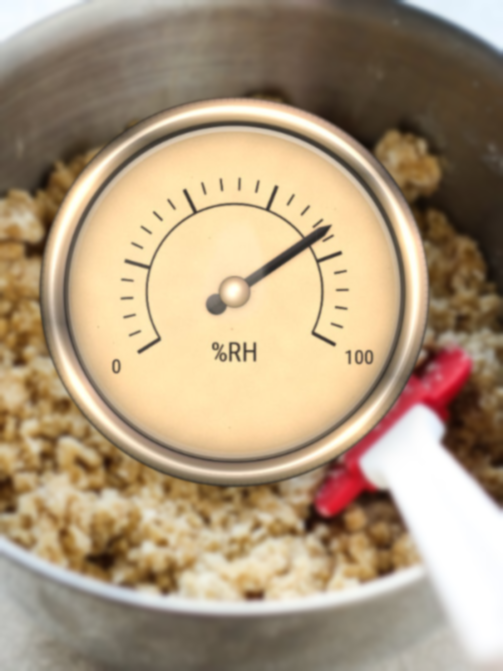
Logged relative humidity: 74 %
